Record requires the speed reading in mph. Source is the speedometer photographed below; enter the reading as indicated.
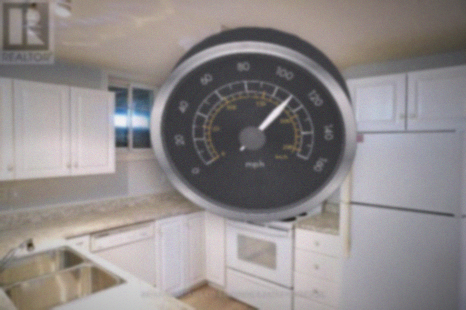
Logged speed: 110 mph
